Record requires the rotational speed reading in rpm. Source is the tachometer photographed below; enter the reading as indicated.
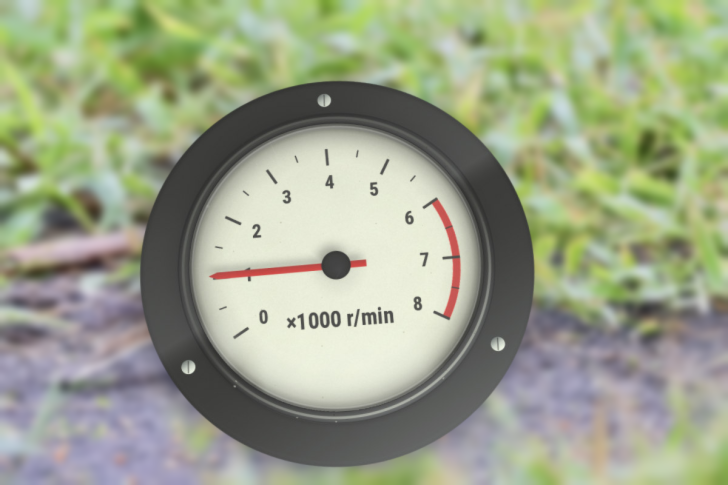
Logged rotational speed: 1000 rpm
